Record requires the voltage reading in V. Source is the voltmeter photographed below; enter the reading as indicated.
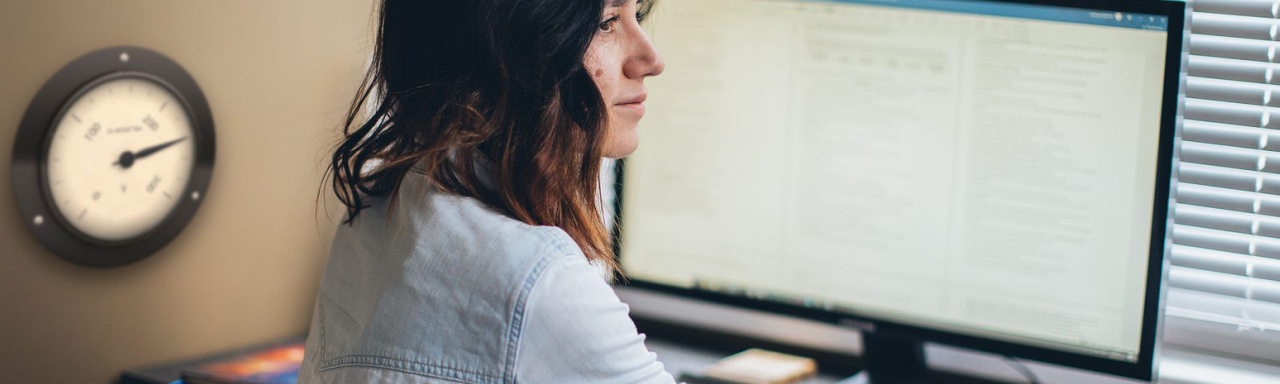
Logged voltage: 240 V
